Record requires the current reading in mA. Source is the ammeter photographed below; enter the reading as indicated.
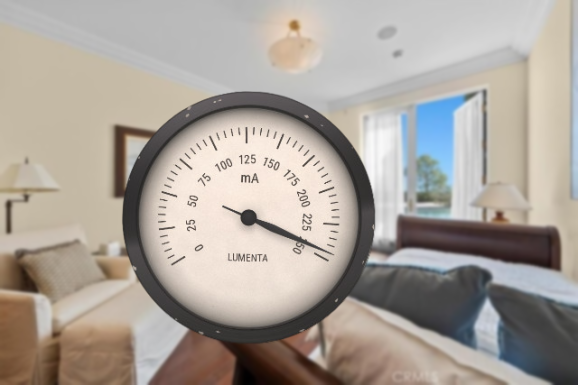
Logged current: 245 mA
